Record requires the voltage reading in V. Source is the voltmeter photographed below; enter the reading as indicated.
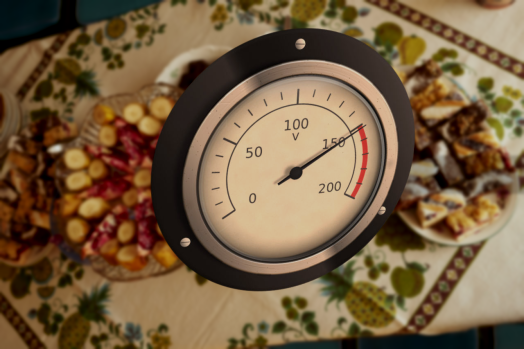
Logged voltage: 150 V
